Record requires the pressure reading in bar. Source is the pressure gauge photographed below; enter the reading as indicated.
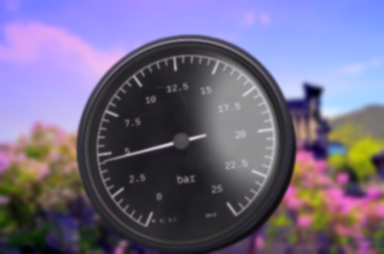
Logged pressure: 4.5 bar
